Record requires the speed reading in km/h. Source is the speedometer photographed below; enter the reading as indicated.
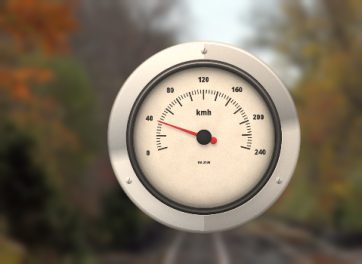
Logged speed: 40 km/h
